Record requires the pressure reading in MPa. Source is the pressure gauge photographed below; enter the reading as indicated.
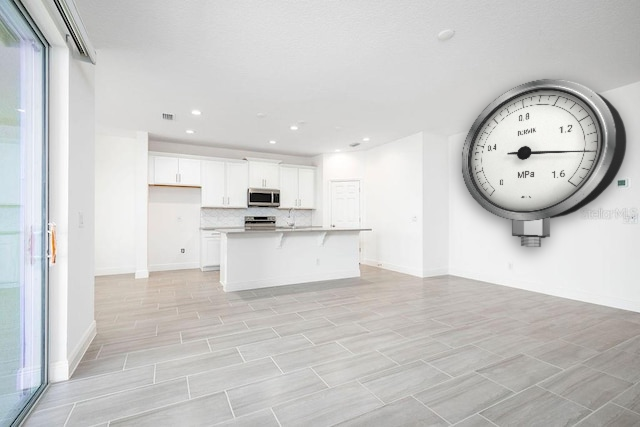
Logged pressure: 1.4 MPa
